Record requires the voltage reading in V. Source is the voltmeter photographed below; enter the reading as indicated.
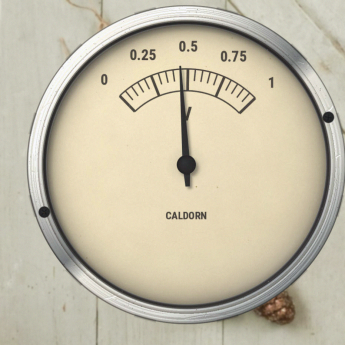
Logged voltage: 0.45 V
